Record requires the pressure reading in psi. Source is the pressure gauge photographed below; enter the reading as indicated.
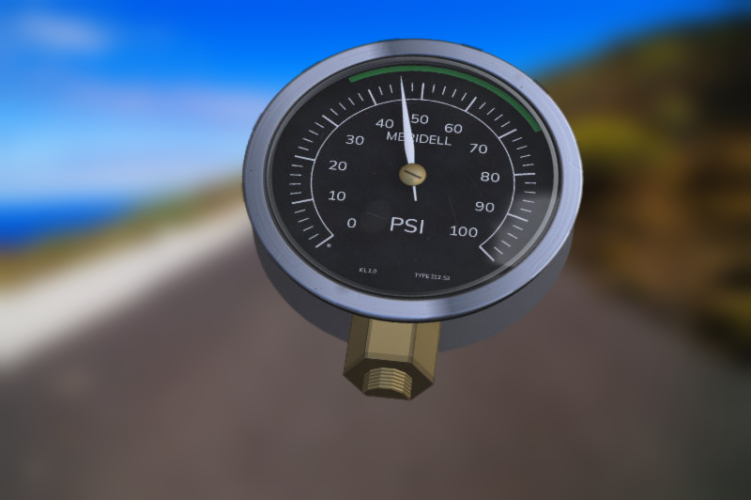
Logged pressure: 46 psi
